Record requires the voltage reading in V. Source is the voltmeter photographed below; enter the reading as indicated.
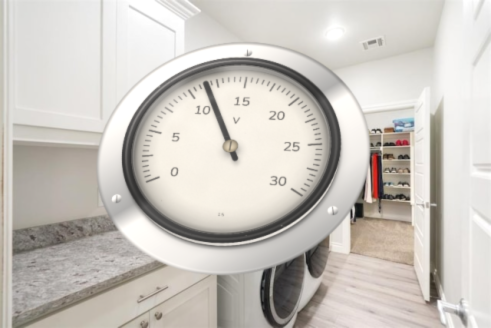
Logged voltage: 11.5 V
